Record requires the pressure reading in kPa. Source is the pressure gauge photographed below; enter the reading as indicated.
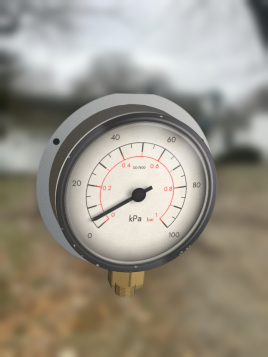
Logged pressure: 5 kPa
